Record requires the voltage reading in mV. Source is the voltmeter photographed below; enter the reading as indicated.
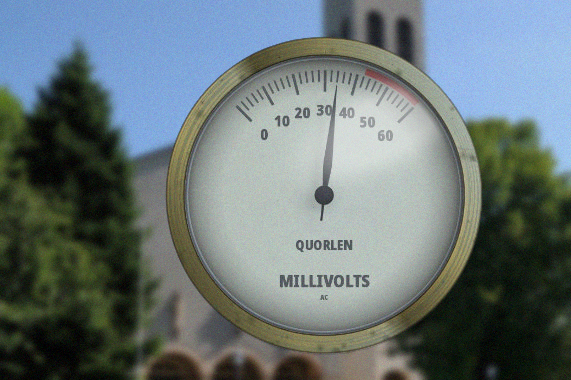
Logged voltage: 34 mV
